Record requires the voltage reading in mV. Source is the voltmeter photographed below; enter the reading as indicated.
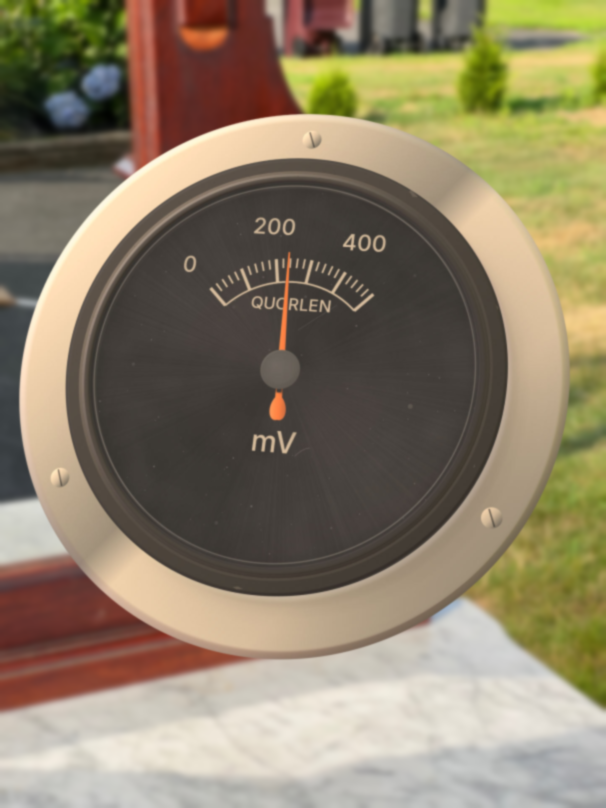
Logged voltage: 240 mV
